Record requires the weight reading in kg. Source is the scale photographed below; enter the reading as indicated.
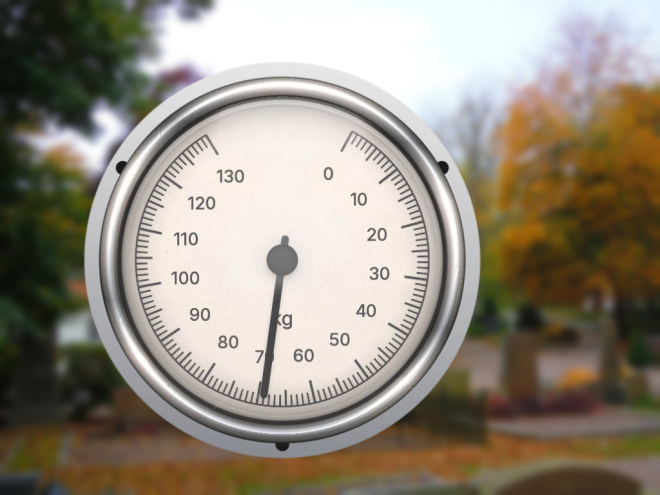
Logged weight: 69 kg
